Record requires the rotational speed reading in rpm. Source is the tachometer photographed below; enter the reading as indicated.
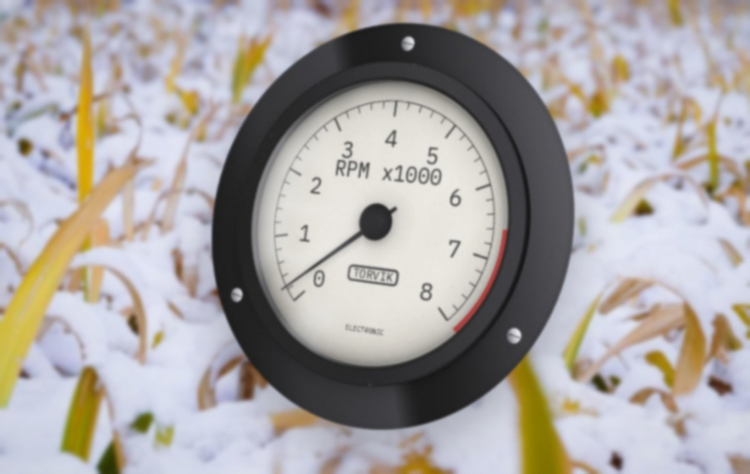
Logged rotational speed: 200 rpm
